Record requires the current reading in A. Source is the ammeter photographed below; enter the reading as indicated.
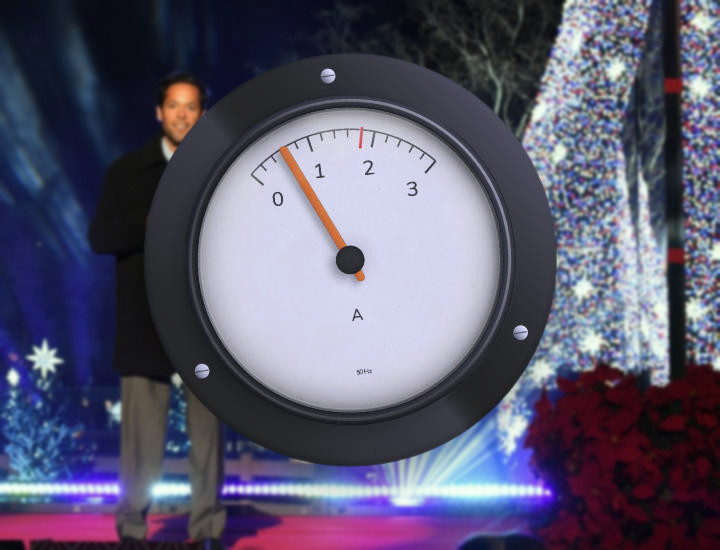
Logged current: 0.6 A
